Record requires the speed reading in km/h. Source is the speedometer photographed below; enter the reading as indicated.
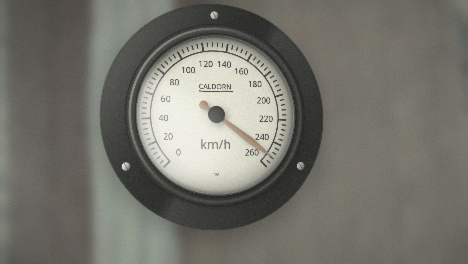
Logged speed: 252 km/h
